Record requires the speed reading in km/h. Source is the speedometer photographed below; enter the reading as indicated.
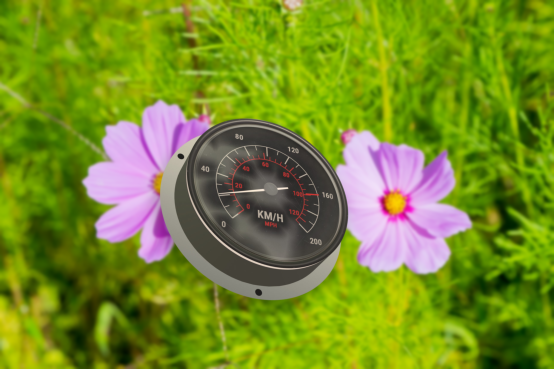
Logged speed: 20 km/h
